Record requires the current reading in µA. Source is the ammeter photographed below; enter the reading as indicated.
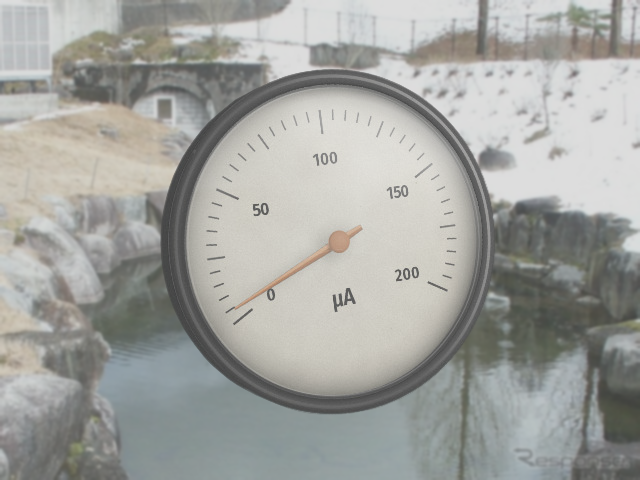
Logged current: 5 µA
